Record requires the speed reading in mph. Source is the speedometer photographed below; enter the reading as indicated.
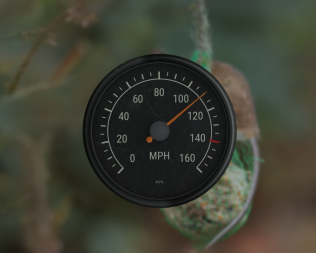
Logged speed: 110 mph
